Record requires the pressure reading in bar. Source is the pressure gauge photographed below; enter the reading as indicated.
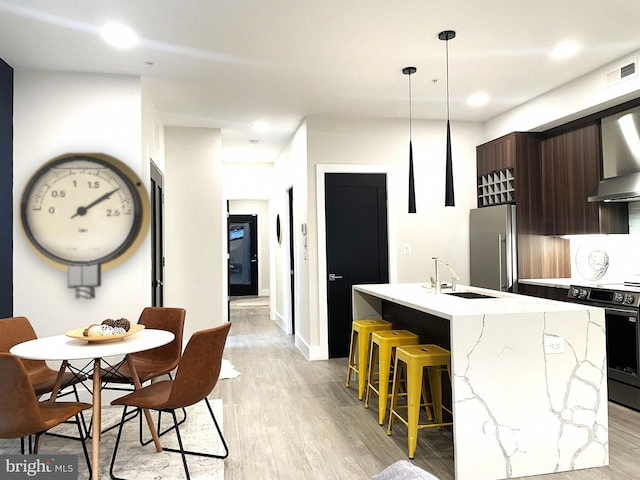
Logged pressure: 2 bar
